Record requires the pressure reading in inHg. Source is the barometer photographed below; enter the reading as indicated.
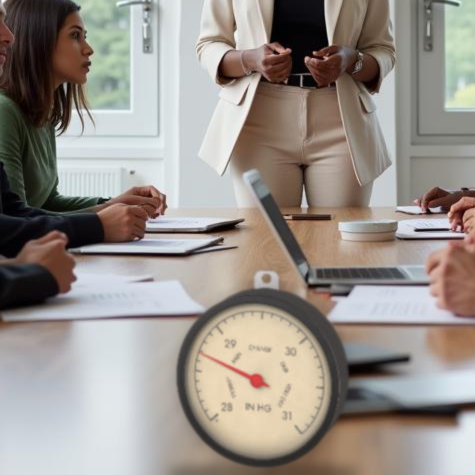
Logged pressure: 28.7 inHg
